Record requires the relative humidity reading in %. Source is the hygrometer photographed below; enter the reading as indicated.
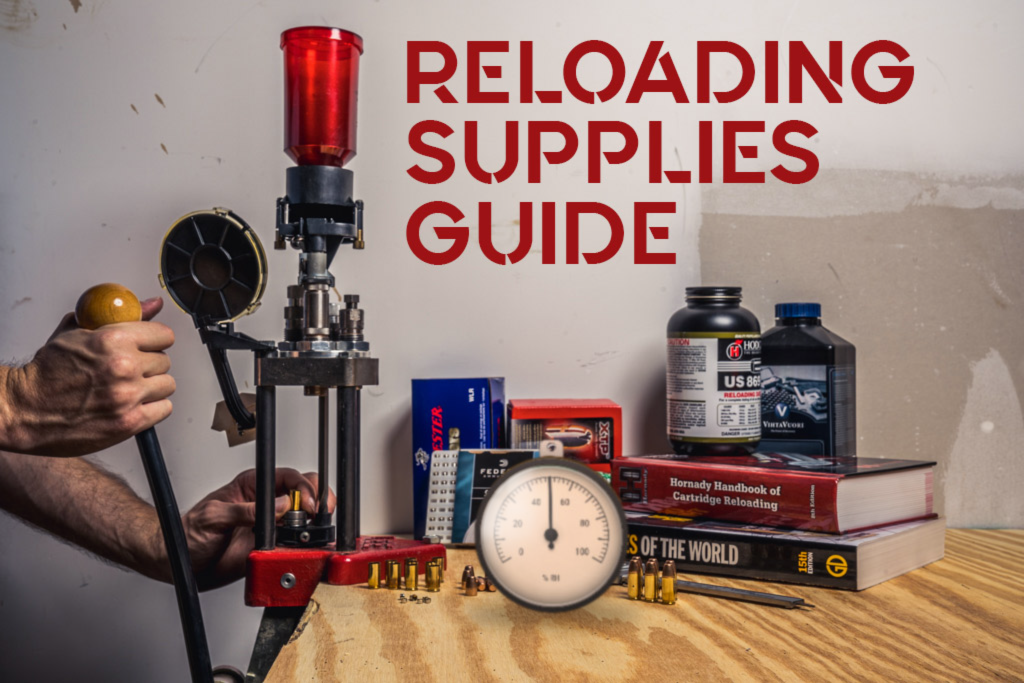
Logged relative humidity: 50 %
